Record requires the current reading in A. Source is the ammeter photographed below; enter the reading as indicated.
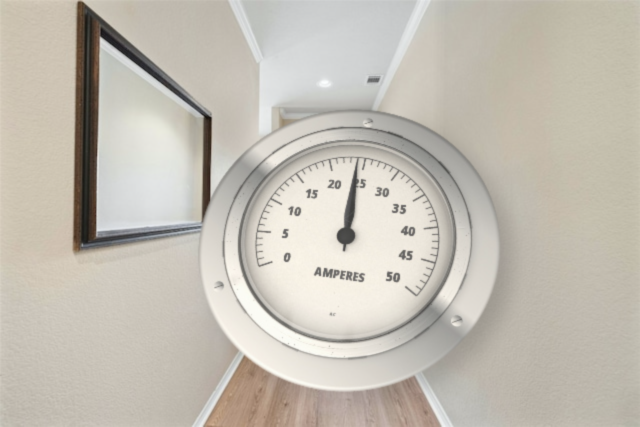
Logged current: 24 A
